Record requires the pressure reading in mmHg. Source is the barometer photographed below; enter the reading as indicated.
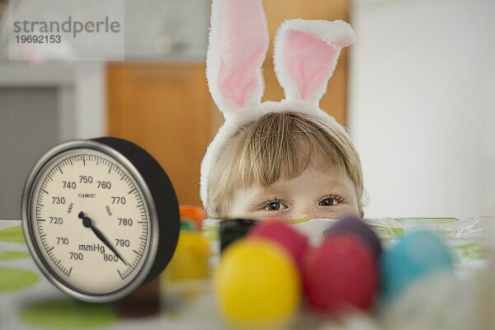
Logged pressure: 795 mmHg
